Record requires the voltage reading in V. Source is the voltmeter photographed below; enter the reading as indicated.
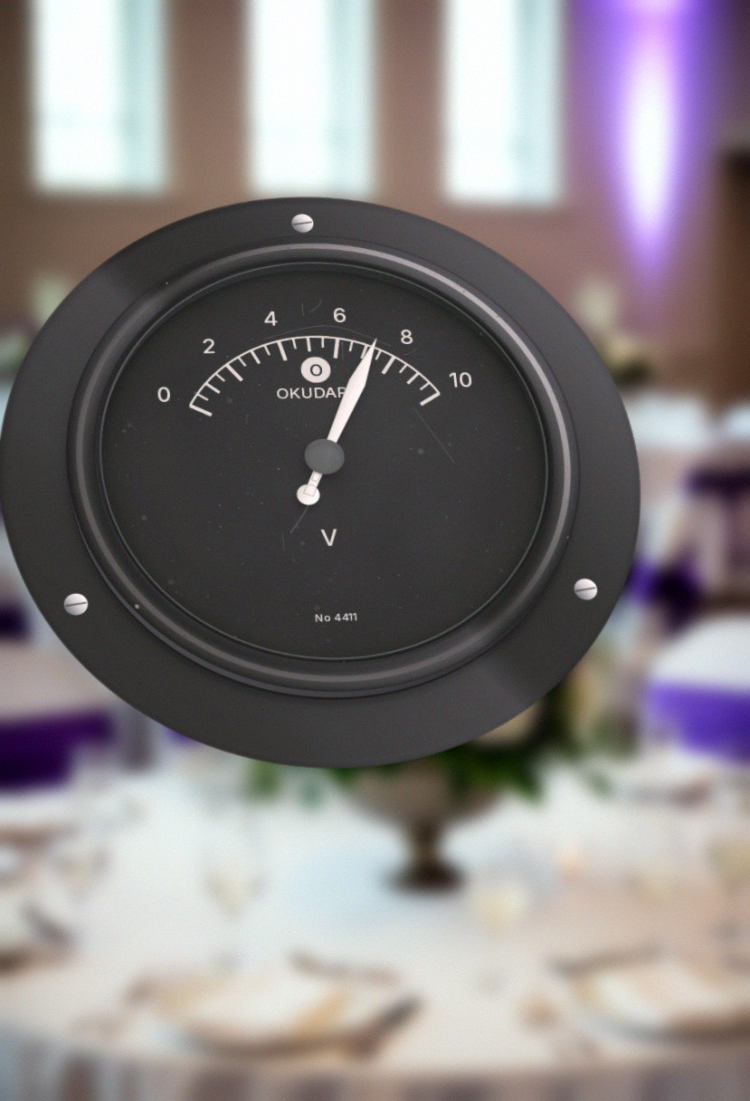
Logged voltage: 7.25 V
